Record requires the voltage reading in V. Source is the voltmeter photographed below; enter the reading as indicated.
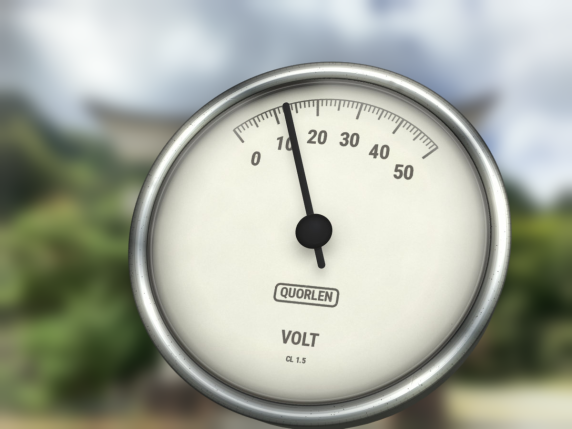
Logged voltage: 13 V
